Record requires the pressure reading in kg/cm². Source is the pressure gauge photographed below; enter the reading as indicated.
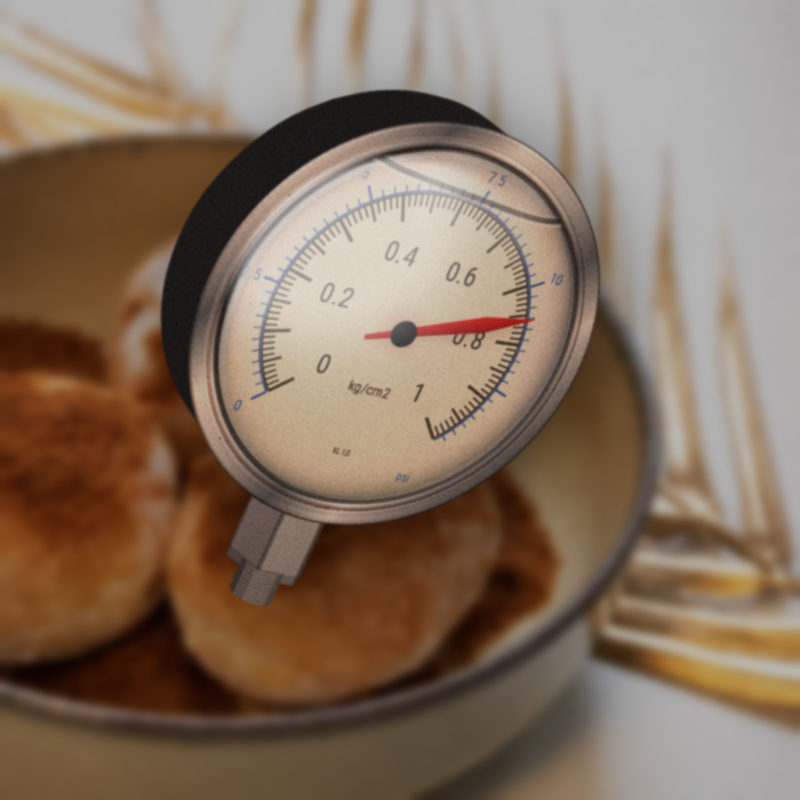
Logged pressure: 0.75 kg/cm²
